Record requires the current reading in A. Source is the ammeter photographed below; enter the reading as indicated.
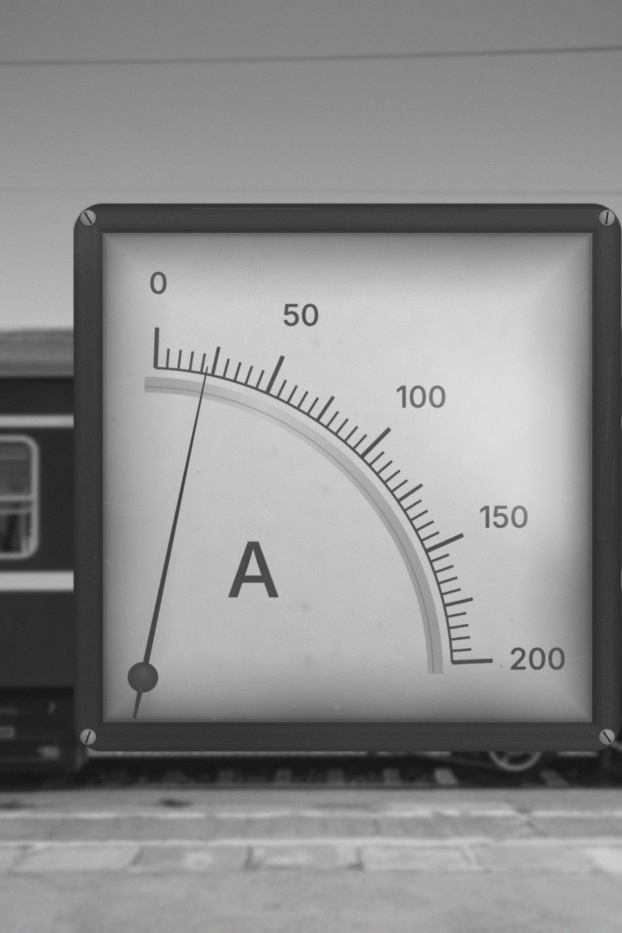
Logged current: 22.5 A
